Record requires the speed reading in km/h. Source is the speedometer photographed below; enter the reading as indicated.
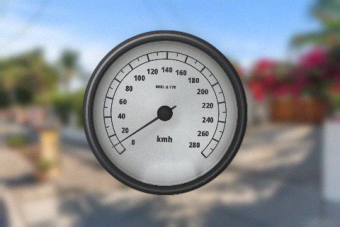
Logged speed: 10 km/h
